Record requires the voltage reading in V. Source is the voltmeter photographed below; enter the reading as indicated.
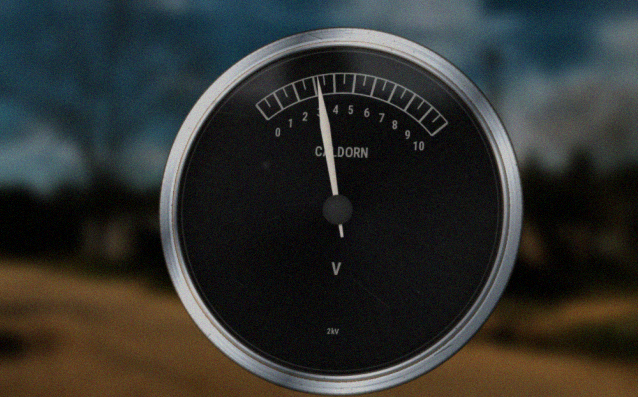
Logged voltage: 3.25 V
